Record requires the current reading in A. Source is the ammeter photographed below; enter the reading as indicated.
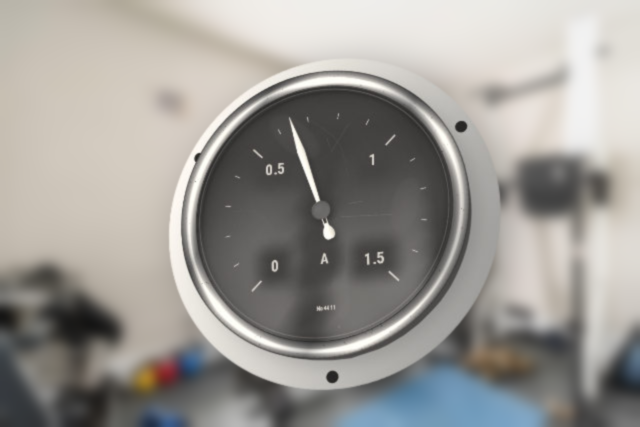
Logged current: 0.65 A
